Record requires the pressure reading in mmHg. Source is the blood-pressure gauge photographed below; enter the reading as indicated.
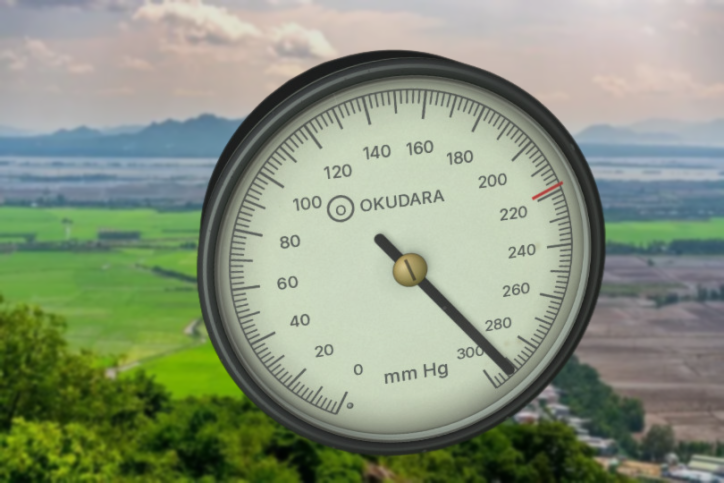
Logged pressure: 292 mmHg
